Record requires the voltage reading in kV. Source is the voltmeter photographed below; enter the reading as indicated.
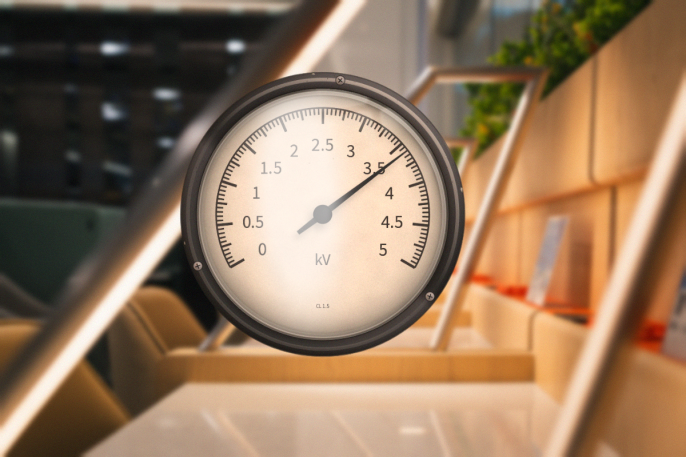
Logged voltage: 3.6 kV
